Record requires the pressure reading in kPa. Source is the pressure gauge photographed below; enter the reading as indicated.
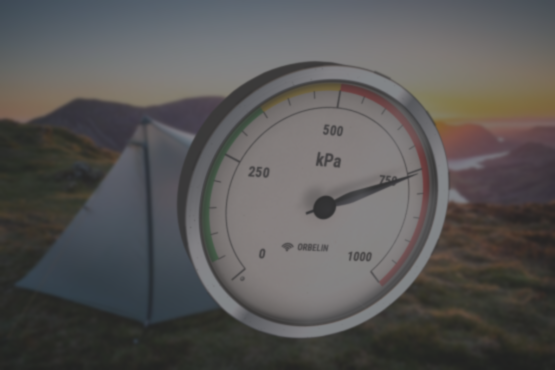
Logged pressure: 750 kPa
